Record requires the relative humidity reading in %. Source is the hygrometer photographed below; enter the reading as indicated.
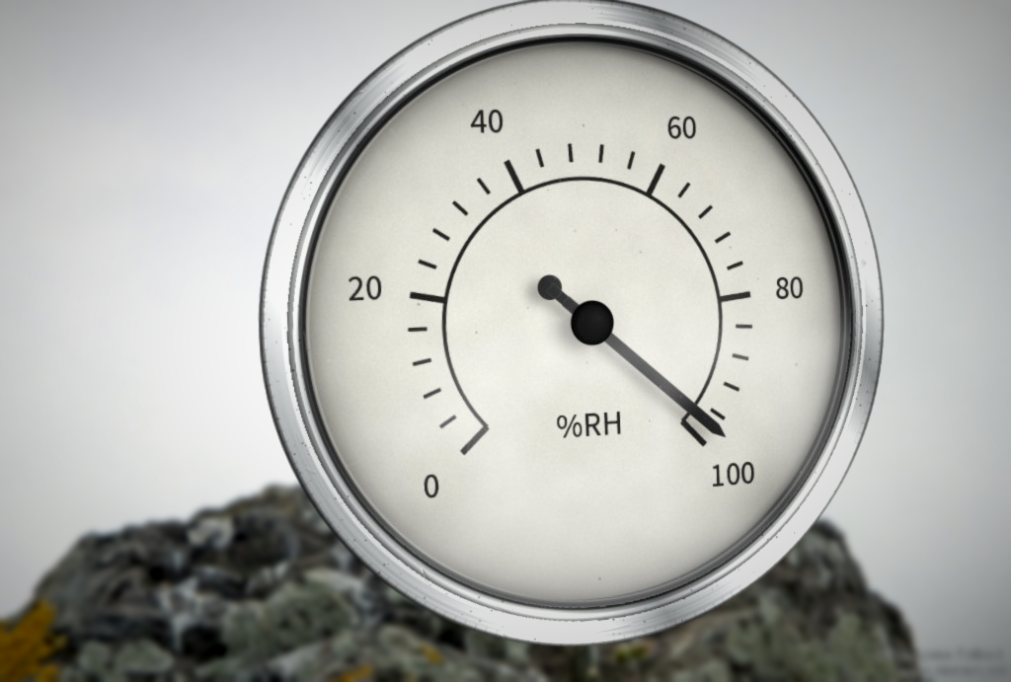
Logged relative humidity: 98 %
